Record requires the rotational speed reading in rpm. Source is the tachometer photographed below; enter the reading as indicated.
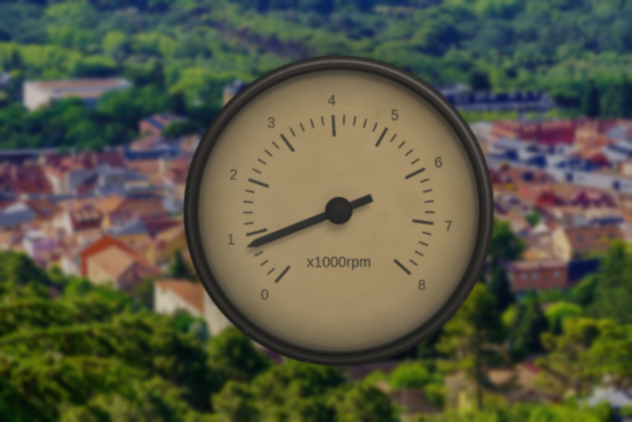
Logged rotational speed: 800 rpm
